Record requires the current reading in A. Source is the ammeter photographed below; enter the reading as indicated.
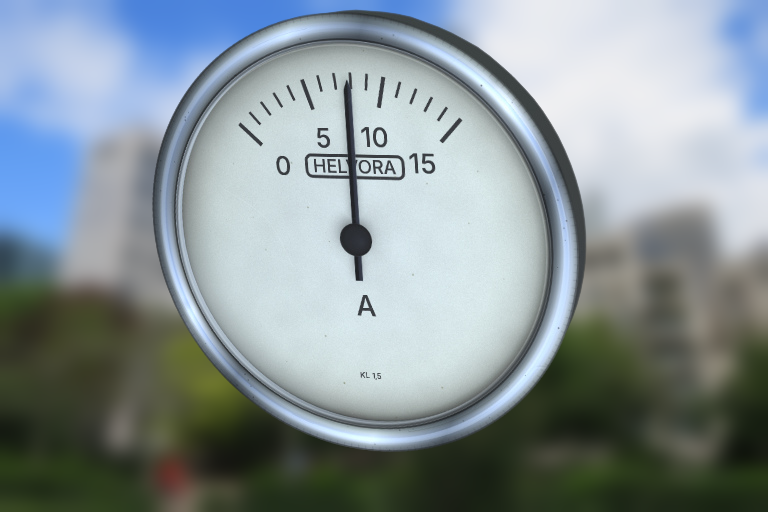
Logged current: 8 A
